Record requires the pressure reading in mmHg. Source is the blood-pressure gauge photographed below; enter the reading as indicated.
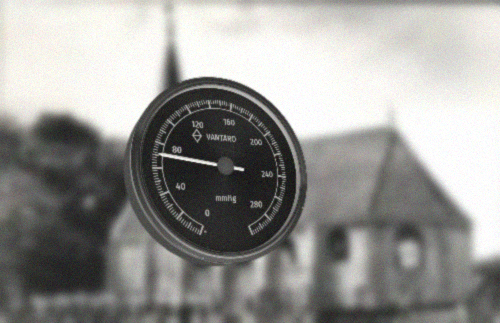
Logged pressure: 70 mmHg
